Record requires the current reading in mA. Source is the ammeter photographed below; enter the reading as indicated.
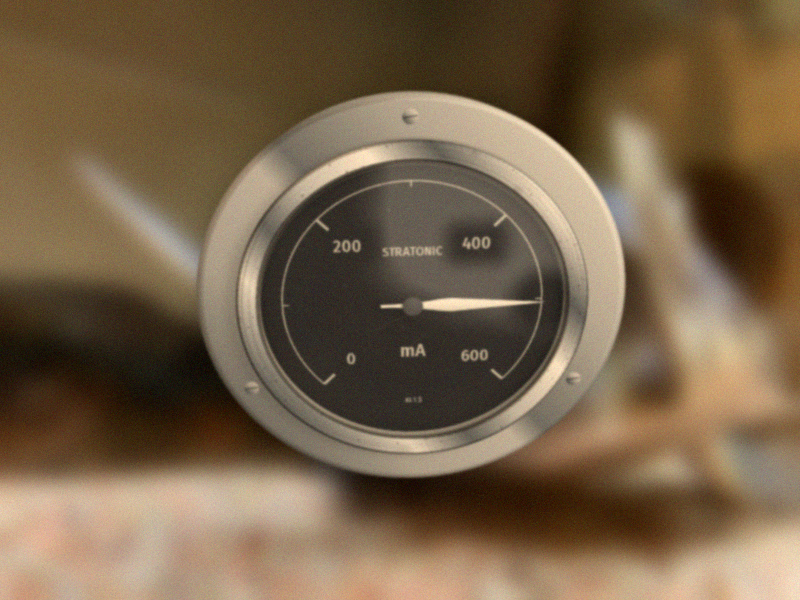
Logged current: 500 mA
